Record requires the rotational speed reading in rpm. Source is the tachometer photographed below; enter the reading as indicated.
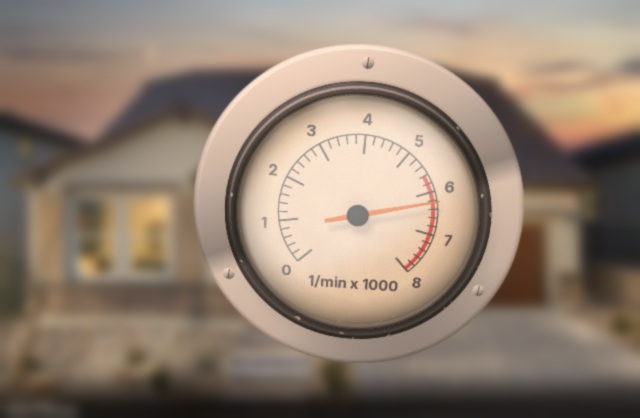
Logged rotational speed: 6200 rpm
